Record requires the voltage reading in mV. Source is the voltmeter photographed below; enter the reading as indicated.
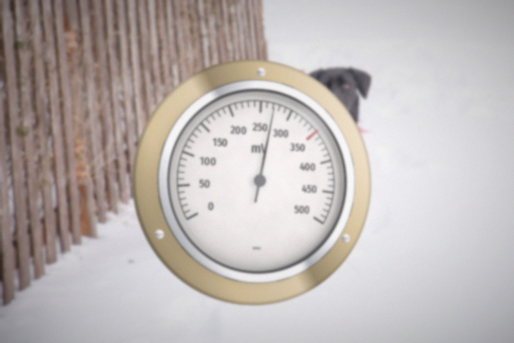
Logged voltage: 270 mV
